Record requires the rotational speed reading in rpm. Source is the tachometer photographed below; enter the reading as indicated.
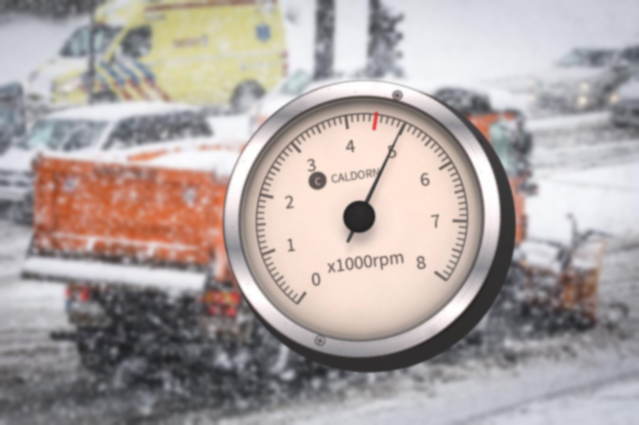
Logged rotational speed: 5000 rpm
